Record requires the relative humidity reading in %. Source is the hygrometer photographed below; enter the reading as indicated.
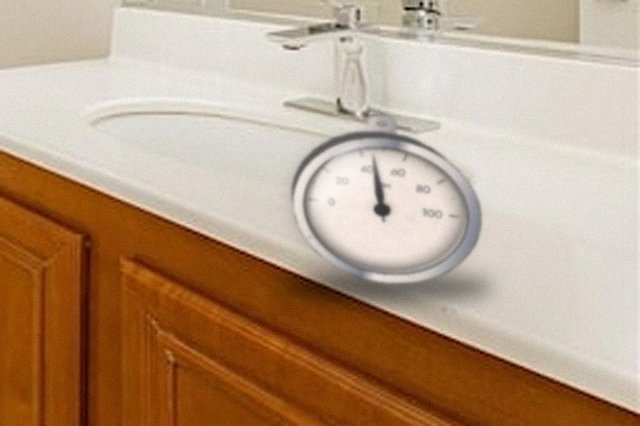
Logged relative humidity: 45 %
